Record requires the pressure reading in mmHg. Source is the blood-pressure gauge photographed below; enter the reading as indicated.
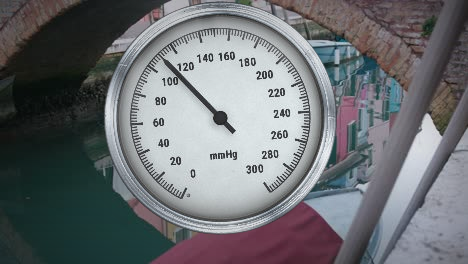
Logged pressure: 110 mmHg
